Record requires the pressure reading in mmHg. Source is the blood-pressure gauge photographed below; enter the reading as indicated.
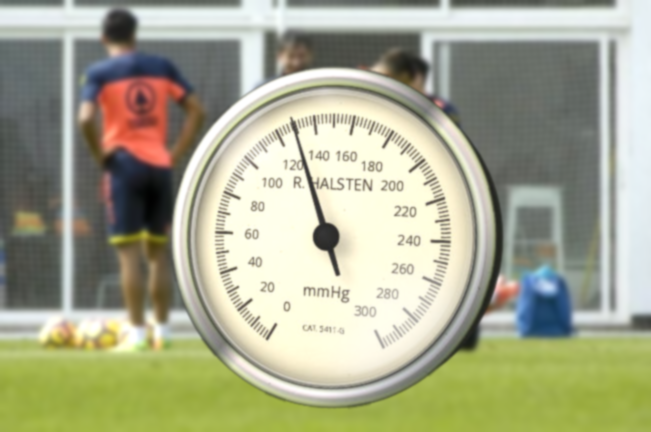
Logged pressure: 130 mmHg
